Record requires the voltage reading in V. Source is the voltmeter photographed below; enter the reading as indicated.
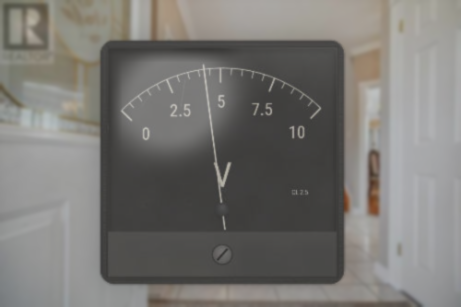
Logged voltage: 4.25 V
